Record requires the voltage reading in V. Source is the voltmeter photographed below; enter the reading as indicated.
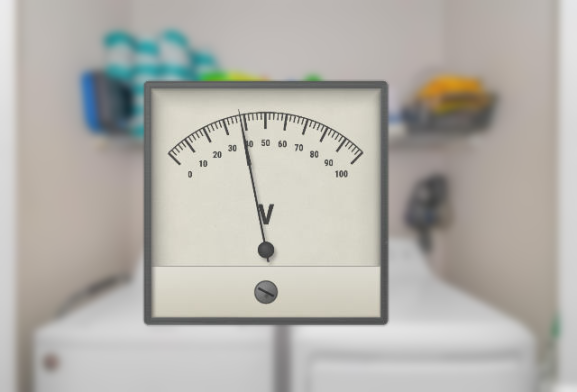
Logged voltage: 38 V
